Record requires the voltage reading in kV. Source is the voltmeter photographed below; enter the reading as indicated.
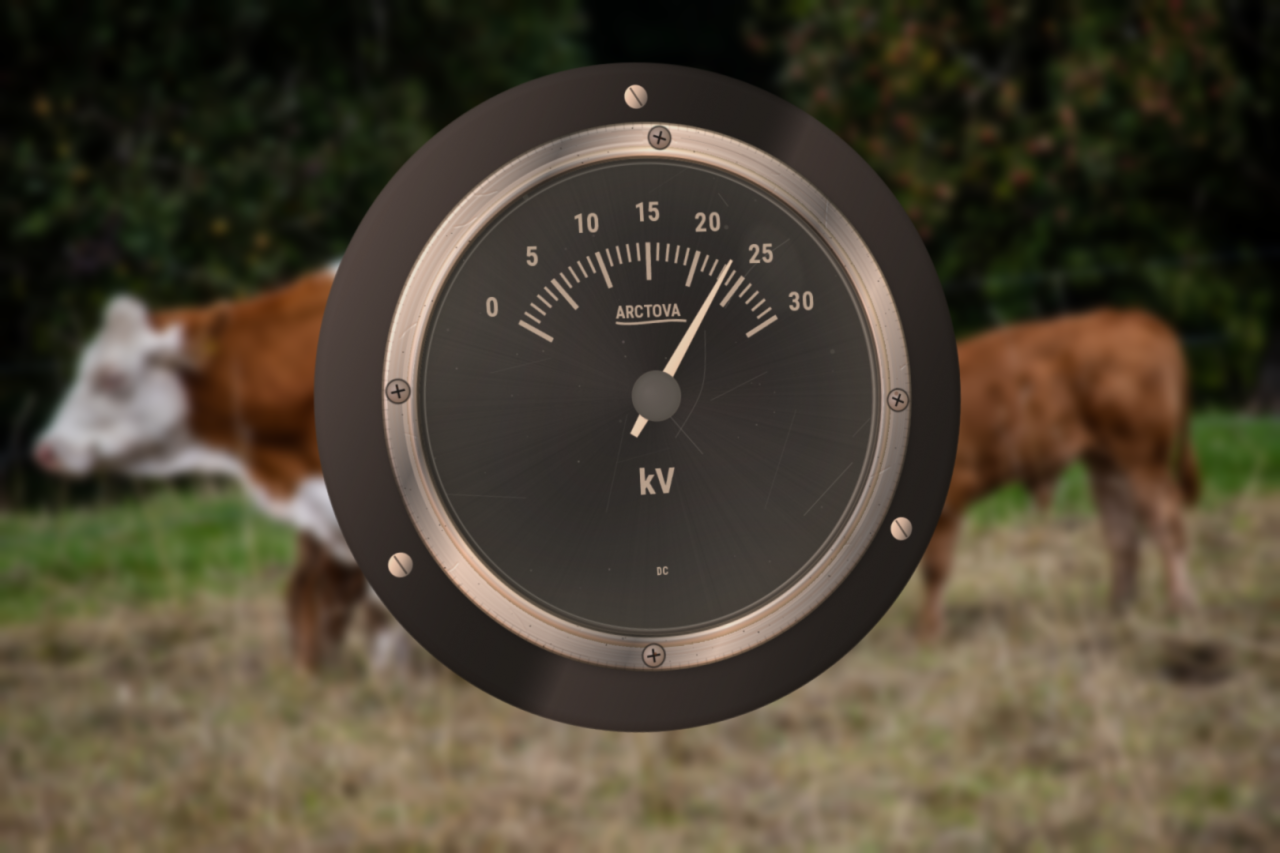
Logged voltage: 23 kV
